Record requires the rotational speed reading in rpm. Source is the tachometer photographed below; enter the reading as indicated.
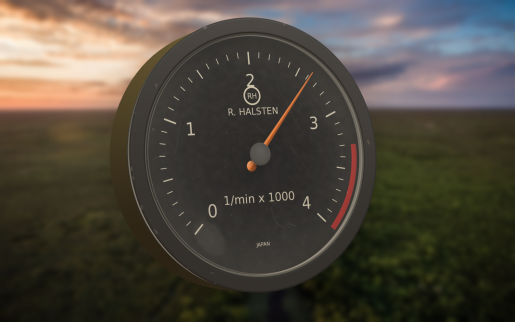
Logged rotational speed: 2600 rpm
